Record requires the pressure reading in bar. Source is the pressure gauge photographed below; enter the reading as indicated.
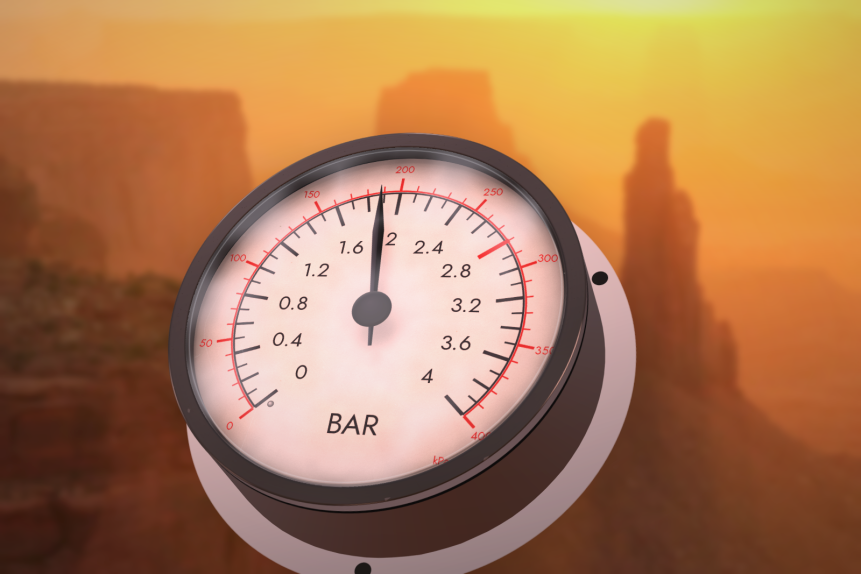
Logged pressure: 1.9 bar
